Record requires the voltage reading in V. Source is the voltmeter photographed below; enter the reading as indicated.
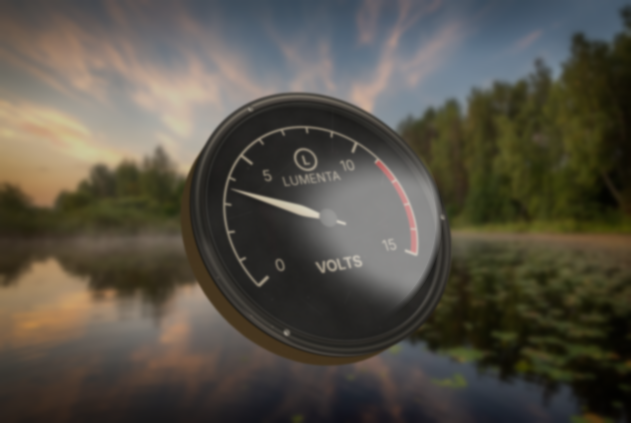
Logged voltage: 3.5 V
